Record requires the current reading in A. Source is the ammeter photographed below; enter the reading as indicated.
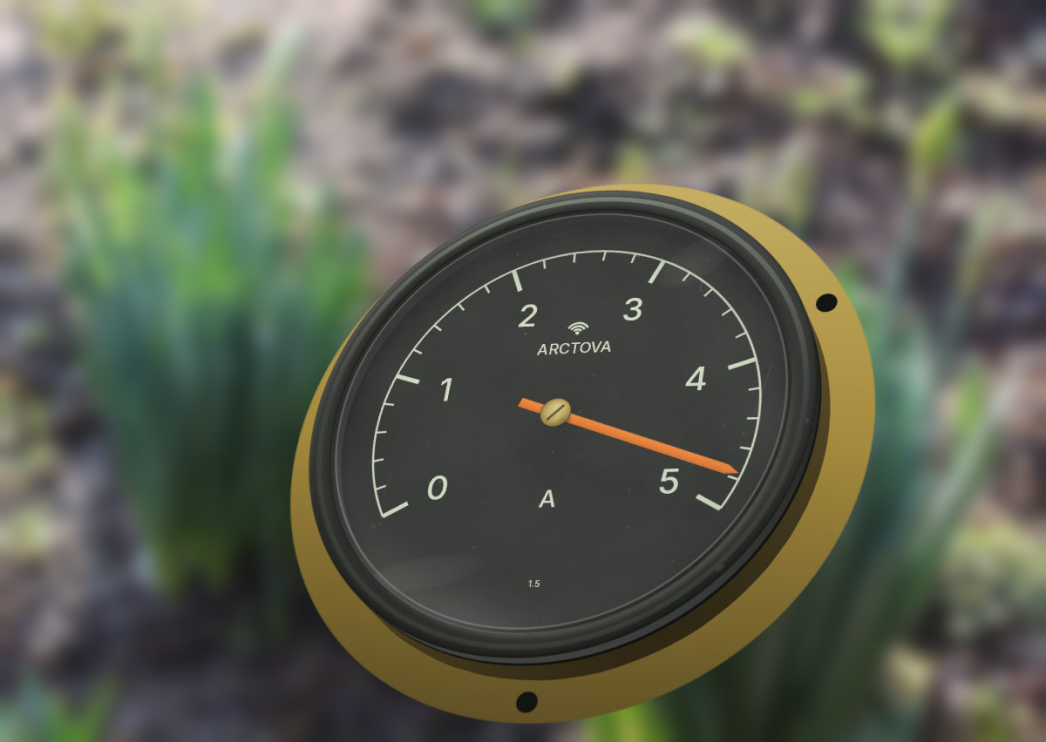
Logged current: 4.8 A
